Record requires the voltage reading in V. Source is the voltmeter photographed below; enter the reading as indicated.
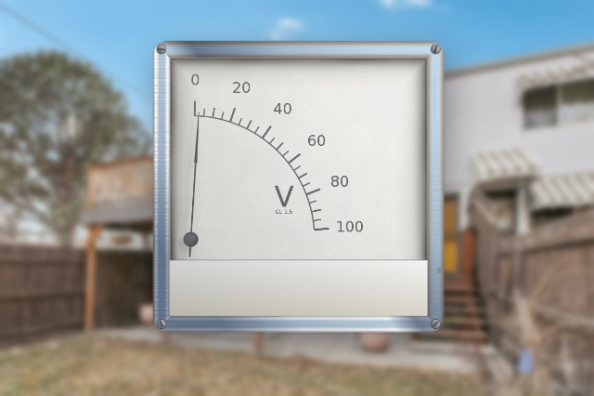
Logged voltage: 2.5 V
